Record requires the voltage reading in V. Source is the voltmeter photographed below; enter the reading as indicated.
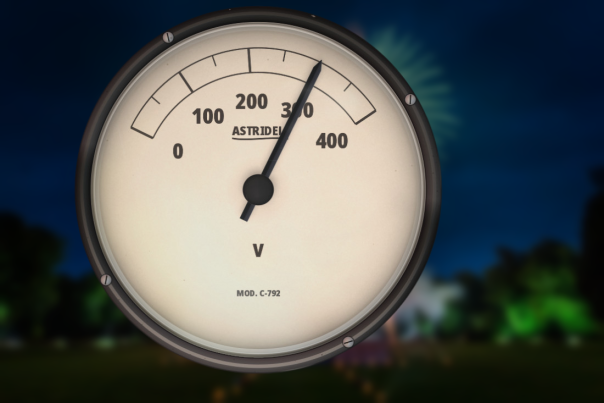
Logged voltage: 300 V
